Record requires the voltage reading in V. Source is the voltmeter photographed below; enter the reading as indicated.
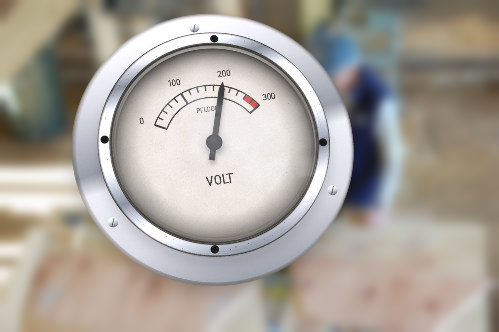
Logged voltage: 200 V
